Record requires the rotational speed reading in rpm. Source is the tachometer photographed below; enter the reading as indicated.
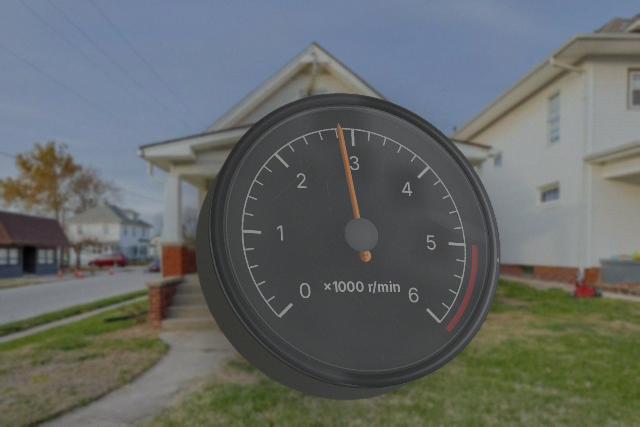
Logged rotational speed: 2800 rpm
